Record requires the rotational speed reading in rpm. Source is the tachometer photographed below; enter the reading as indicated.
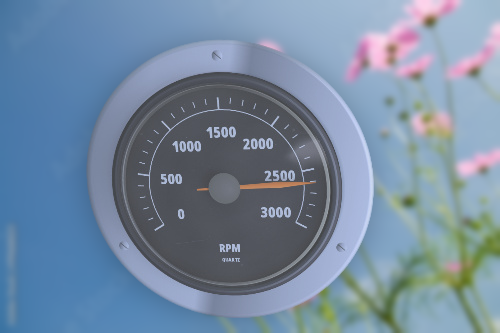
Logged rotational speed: 2600 rpm
